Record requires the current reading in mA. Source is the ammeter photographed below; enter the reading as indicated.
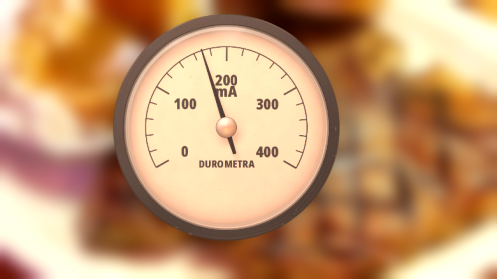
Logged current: 170 mA
